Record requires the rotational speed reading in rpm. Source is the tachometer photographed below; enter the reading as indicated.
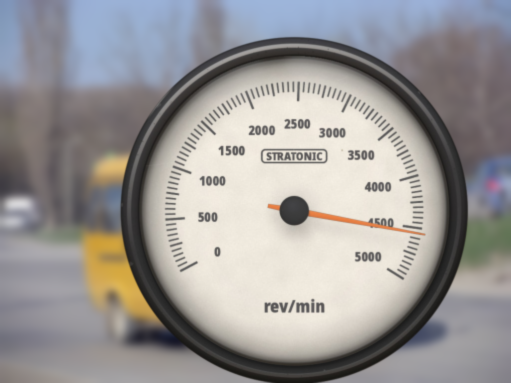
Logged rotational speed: 4550 rpm
